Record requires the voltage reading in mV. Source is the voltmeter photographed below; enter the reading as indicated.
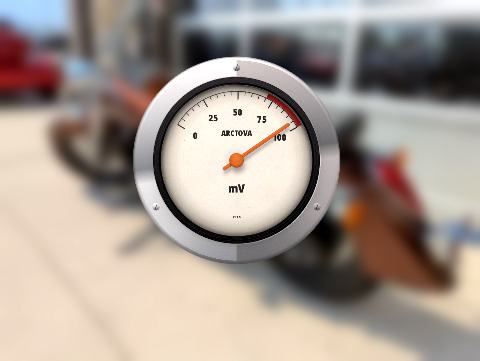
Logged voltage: 95 mV
